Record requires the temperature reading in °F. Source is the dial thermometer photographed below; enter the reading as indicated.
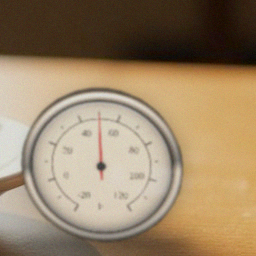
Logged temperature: 50 °F
